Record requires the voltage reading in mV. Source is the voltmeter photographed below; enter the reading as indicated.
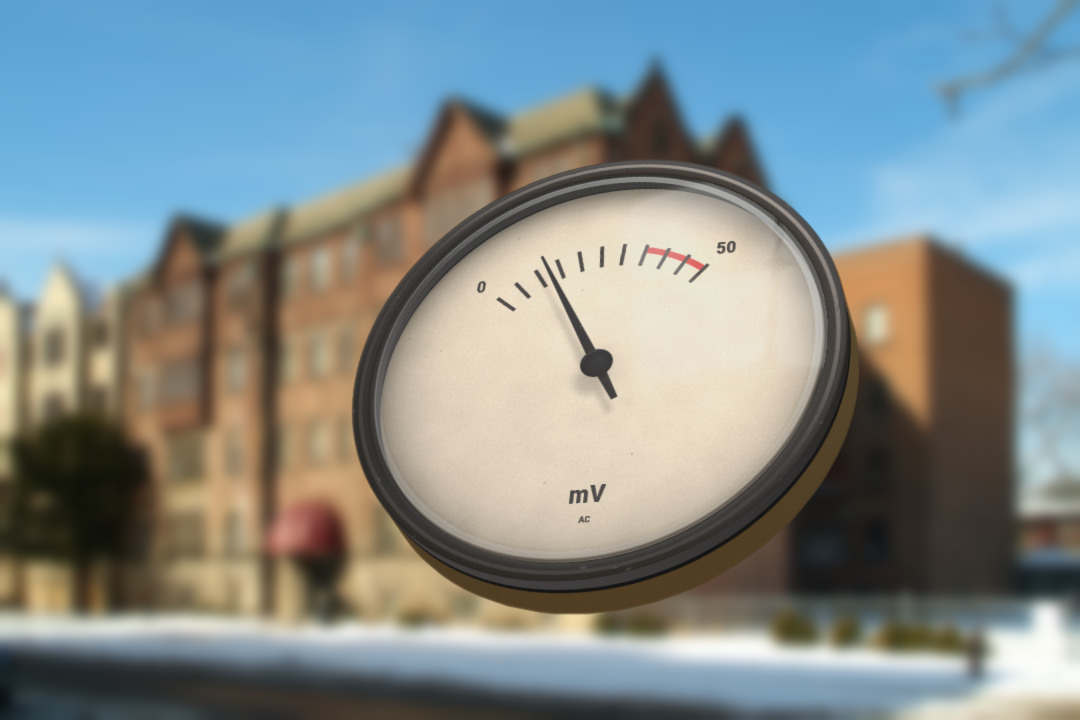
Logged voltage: 12.5 mV
